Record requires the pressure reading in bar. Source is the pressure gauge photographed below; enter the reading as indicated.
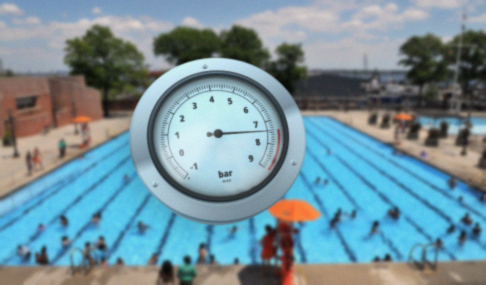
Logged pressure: 7.5 bar
